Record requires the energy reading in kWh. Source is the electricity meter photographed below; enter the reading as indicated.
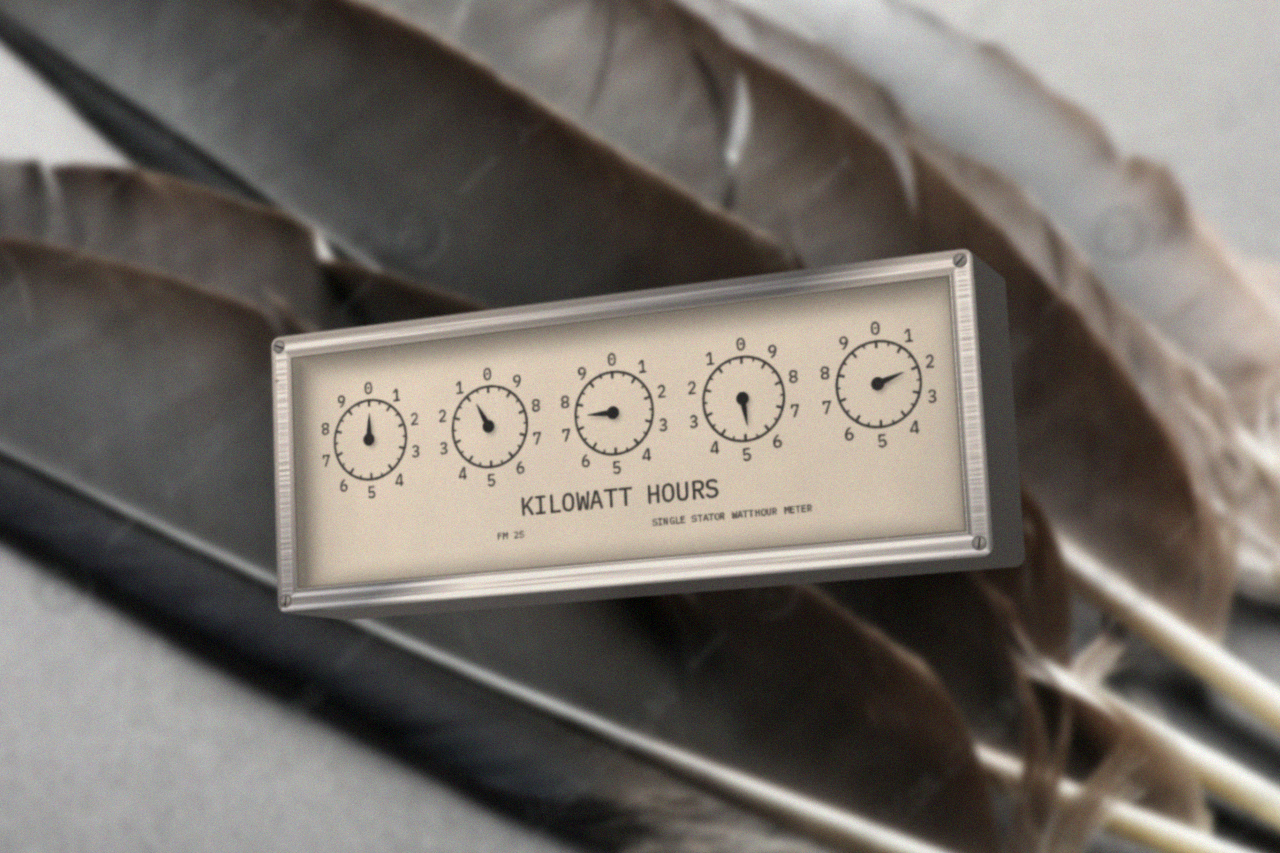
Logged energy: 752 kWh
